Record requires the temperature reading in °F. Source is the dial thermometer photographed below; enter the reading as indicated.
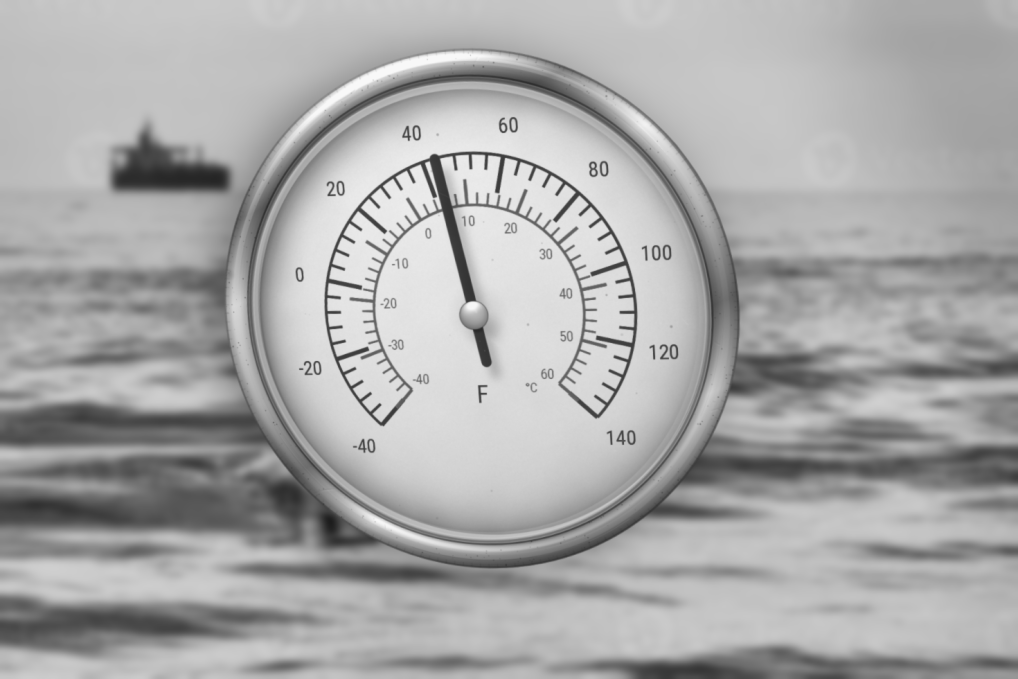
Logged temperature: 44 °F
